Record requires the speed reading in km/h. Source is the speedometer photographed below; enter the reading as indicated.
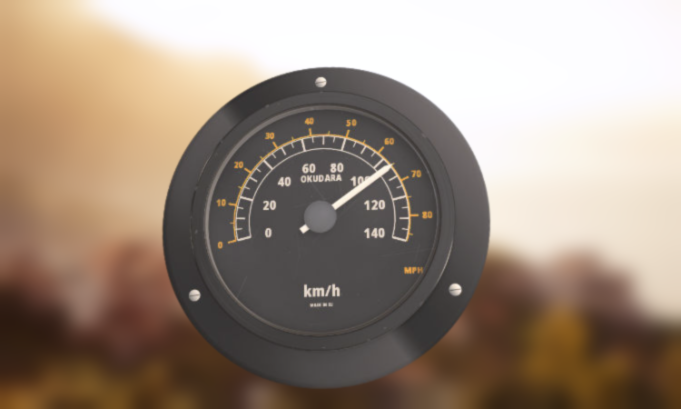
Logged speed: 105 km/h
